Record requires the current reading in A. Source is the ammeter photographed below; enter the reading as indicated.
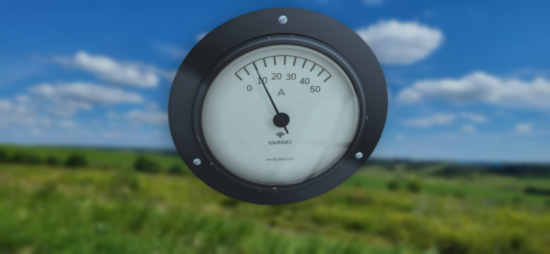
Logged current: 10 A
